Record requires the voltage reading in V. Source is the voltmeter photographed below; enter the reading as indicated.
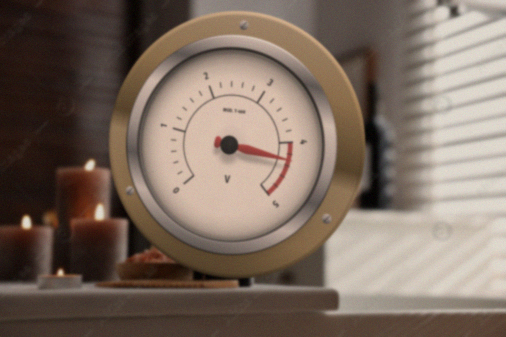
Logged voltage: 4.3 V
